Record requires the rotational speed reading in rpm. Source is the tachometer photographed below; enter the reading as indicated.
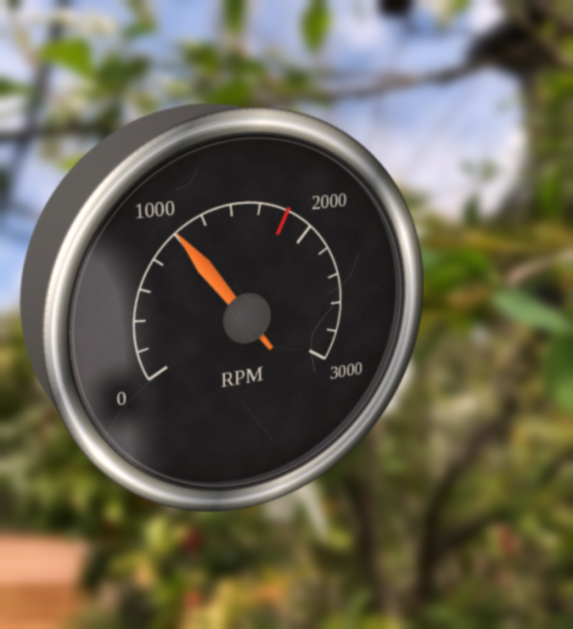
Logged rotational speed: 1000 rpm
